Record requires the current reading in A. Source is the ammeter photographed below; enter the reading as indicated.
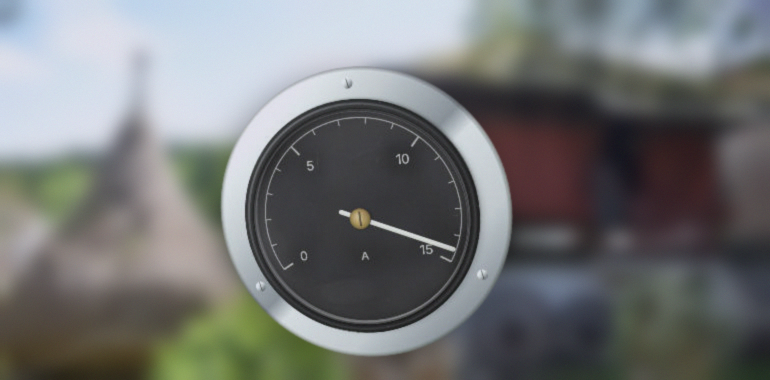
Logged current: 14.5 A
